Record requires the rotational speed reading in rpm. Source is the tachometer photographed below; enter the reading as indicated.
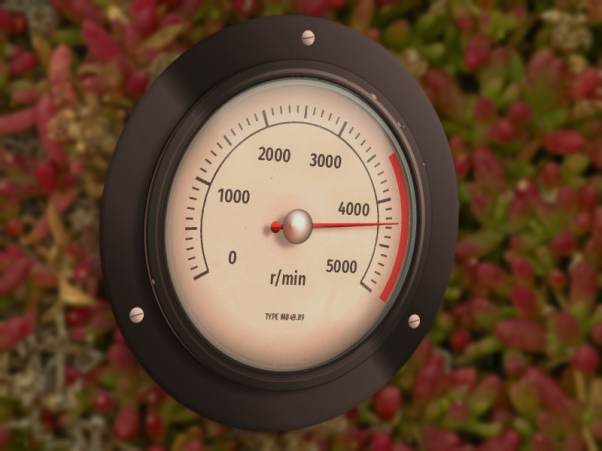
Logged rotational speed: 4250 rpm
